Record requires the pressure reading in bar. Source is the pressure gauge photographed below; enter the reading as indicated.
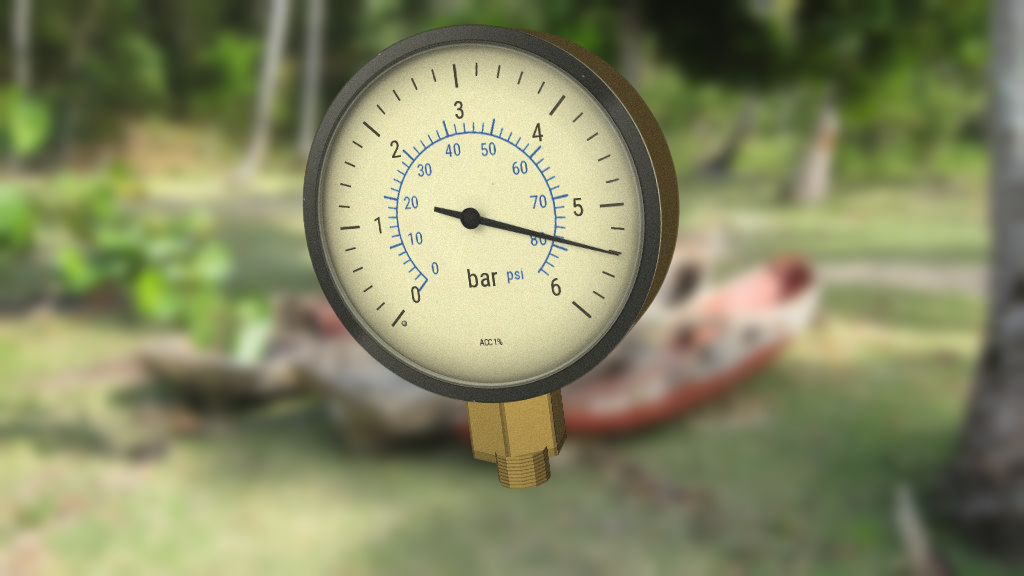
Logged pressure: 5.4 bar
